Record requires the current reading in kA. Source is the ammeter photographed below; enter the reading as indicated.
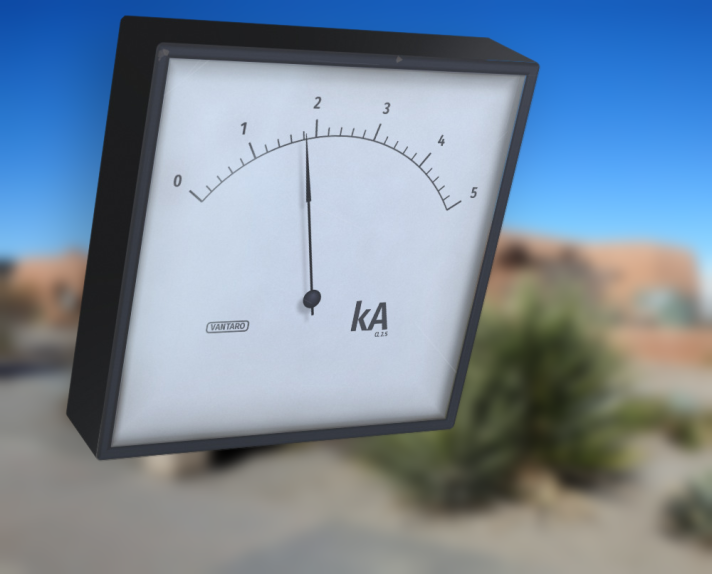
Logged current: 1.8 kA
